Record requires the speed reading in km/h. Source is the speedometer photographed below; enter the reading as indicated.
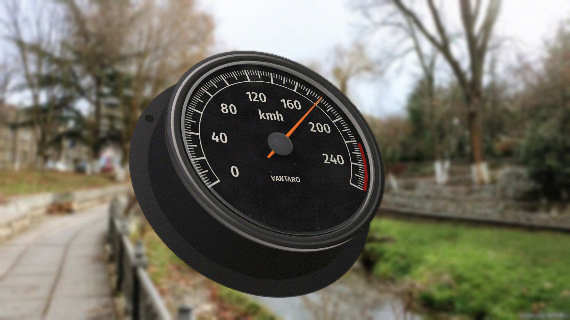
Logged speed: 180 km/h
